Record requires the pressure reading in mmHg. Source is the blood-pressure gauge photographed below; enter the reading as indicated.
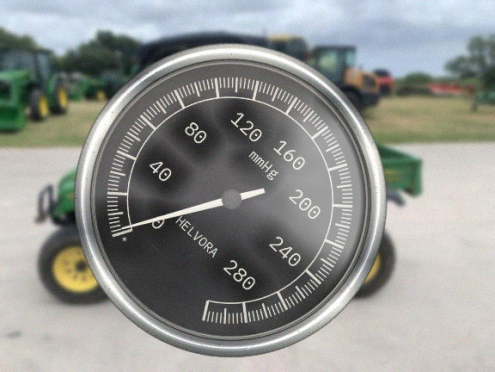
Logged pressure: 2 mmHg
